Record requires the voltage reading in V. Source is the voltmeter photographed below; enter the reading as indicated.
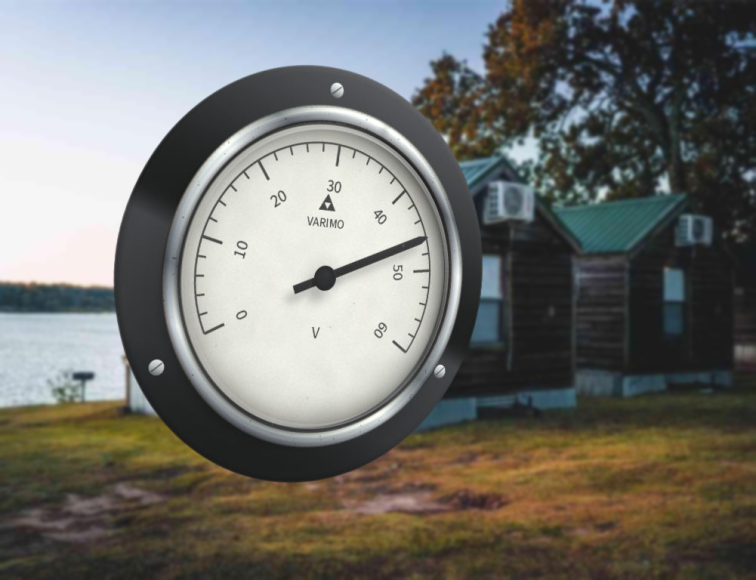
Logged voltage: 46 V
